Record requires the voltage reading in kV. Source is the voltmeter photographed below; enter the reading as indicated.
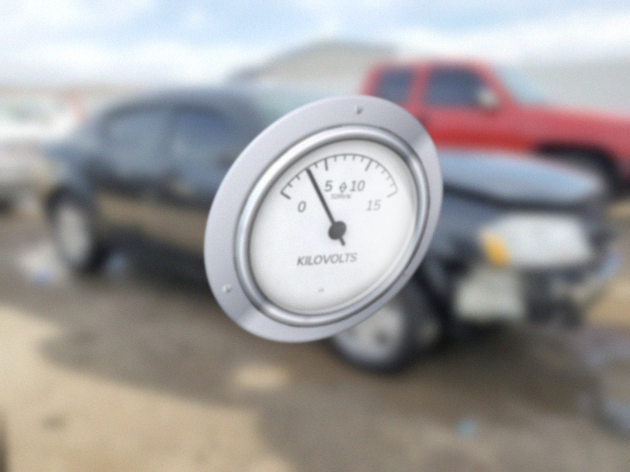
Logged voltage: 3 kV
